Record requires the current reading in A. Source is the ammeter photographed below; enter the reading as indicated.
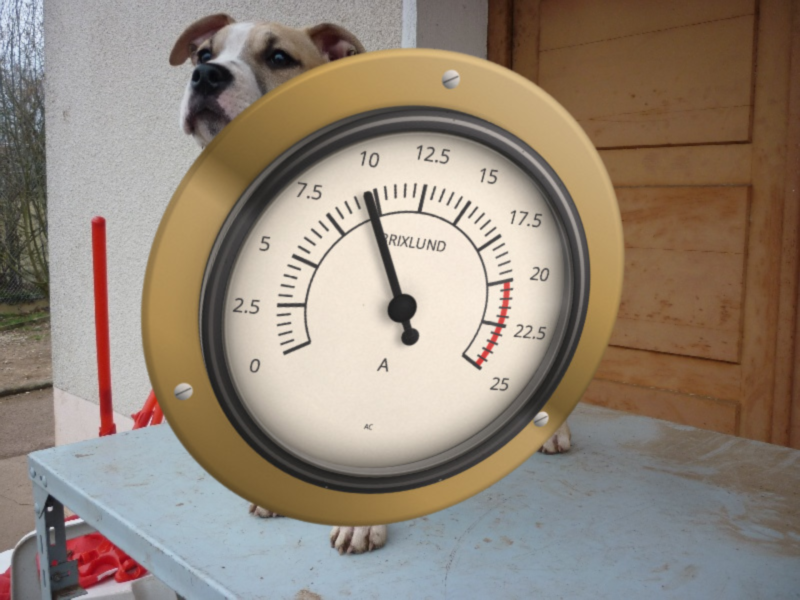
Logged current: 9.5 A
